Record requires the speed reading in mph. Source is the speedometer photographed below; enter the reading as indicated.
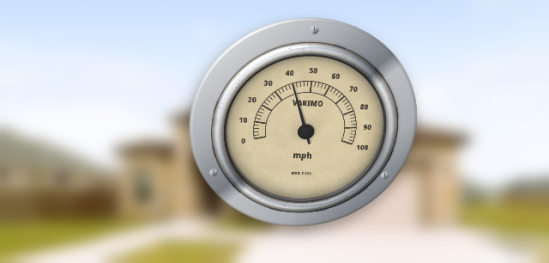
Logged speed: 40 mph
